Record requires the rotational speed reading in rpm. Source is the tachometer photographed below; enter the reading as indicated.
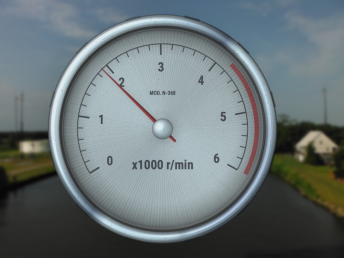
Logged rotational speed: 1900 rpm
